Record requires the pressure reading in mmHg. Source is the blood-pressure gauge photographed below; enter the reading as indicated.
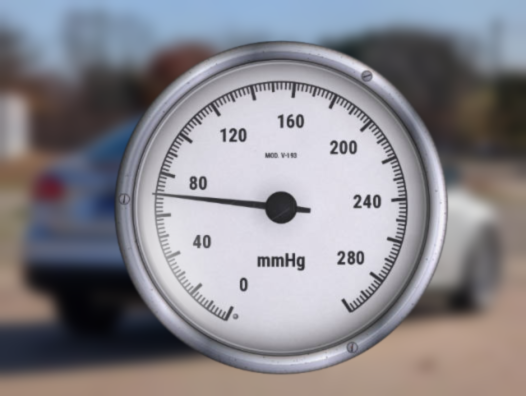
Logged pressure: 70 mmHg
